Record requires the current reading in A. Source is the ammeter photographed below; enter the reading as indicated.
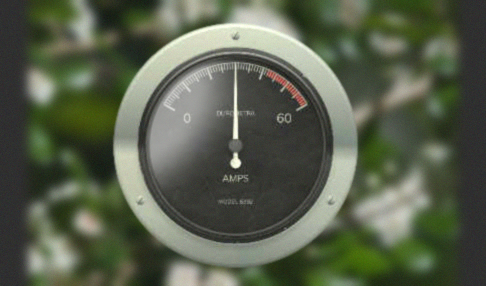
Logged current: 30 A
